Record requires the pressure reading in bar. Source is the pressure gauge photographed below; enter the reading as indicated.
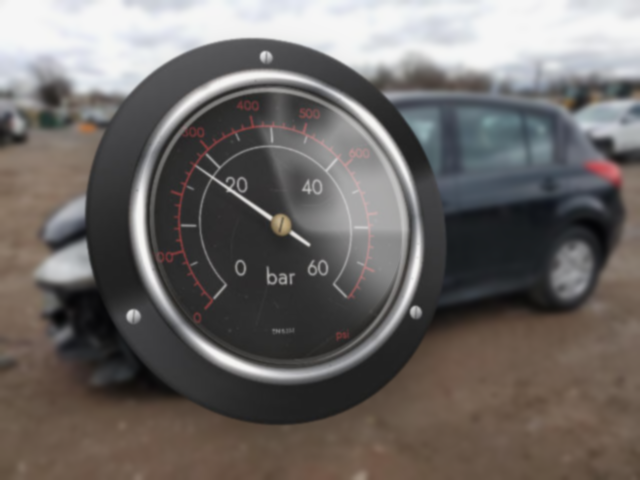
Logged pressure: 17.5 bar
